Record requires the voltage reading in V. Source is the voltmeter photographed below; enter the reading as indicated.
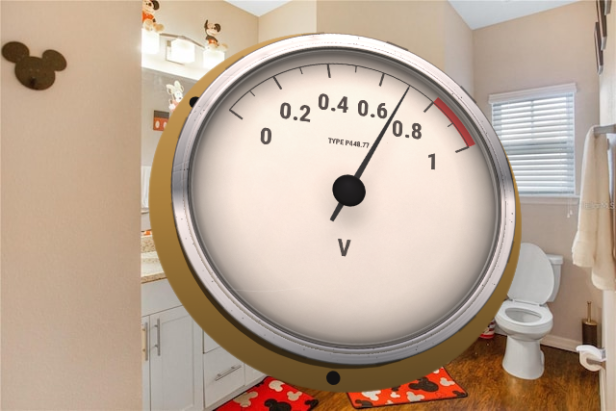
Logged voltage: 0.7 V
